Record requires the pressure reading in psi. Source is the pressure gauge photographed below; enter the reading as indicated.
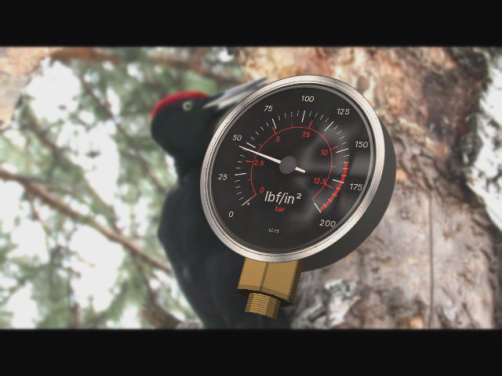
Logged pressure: 45 psi
